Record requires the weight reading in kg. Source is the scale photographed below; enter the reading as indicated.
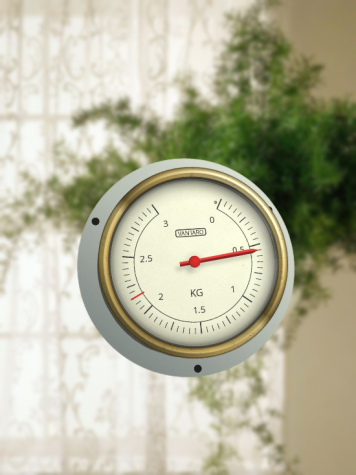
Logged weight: 0.55 kg
